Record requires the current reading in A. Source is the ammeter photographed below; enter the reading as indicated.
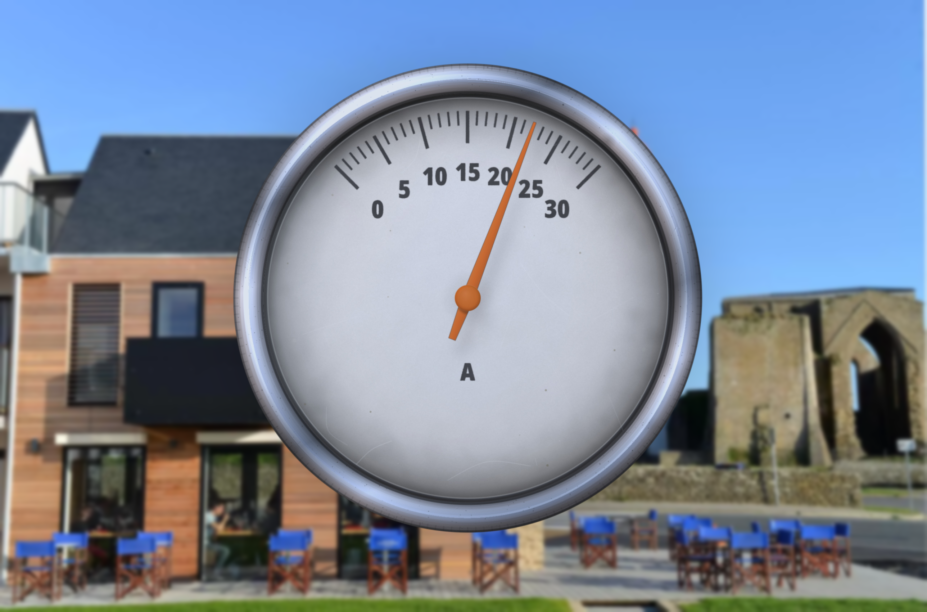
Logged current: 22 A
